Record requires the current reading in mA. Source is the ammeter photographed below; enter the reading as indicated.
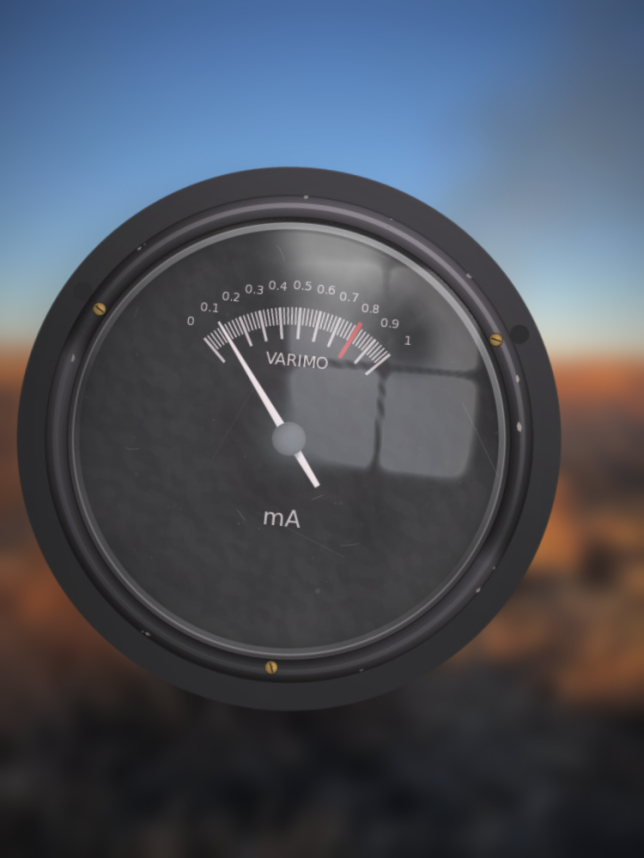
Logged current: 0.1 mA
